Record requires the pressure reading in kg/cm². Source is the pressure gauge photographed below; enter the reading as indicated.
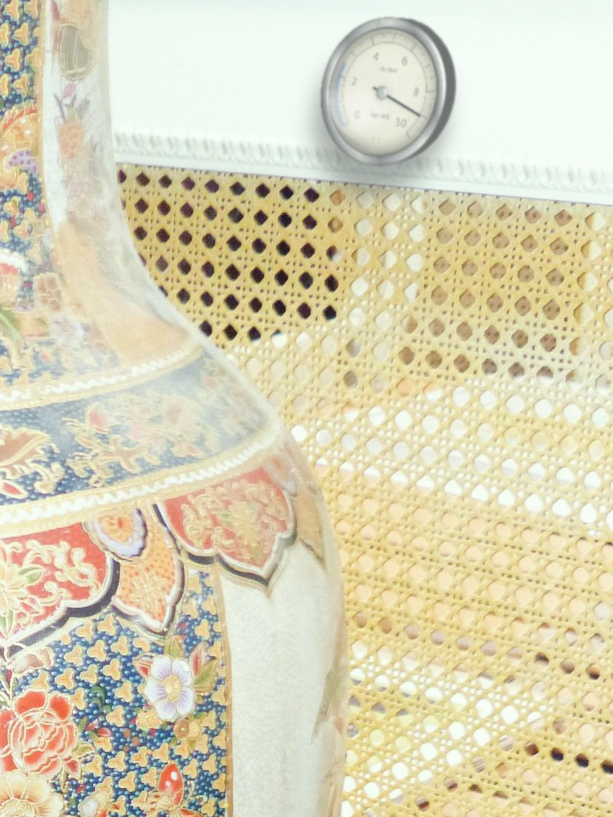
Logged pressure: 9 kg/cm²
